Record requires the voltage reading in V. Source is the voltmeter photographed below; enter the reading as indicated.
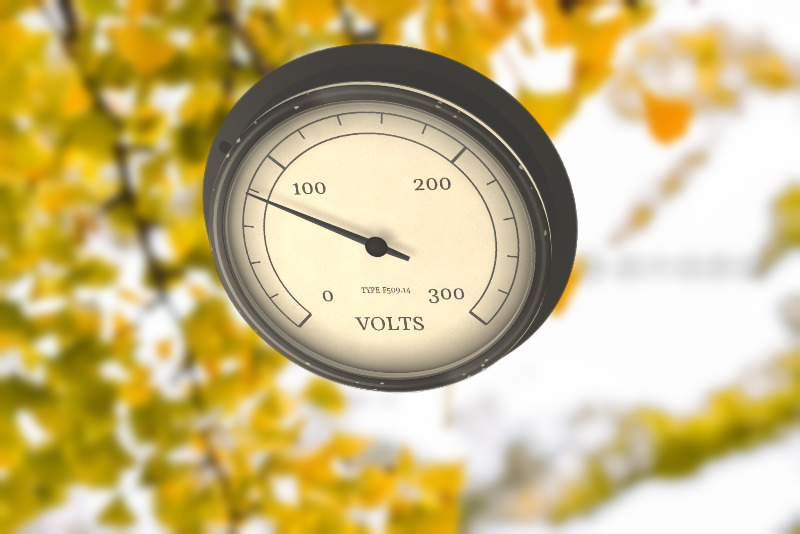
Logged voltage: 80 V
